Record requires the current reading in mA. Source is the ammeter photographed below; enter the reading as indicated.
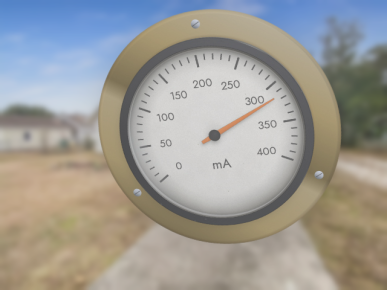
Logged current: 315 mA
